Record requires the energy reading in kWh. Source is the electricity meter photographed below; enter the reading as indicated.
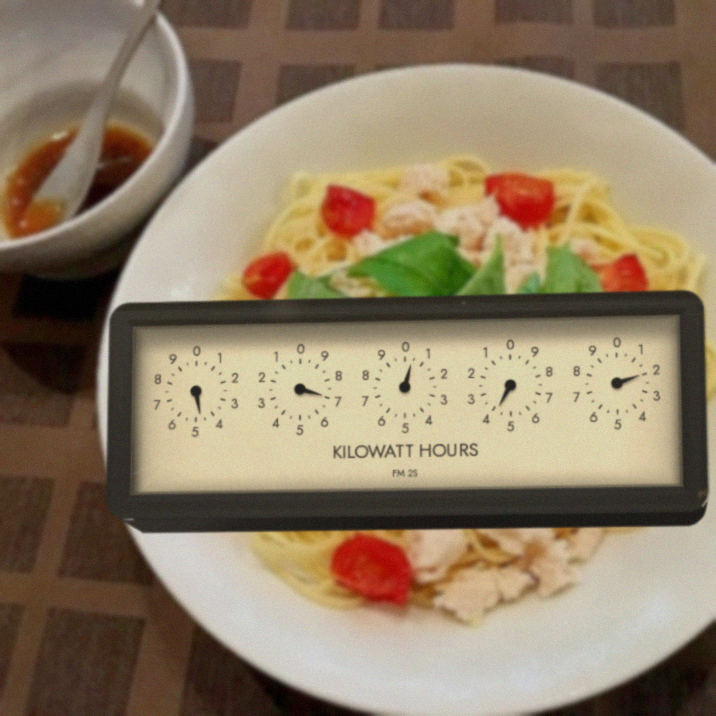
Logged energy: 47042 kWh
